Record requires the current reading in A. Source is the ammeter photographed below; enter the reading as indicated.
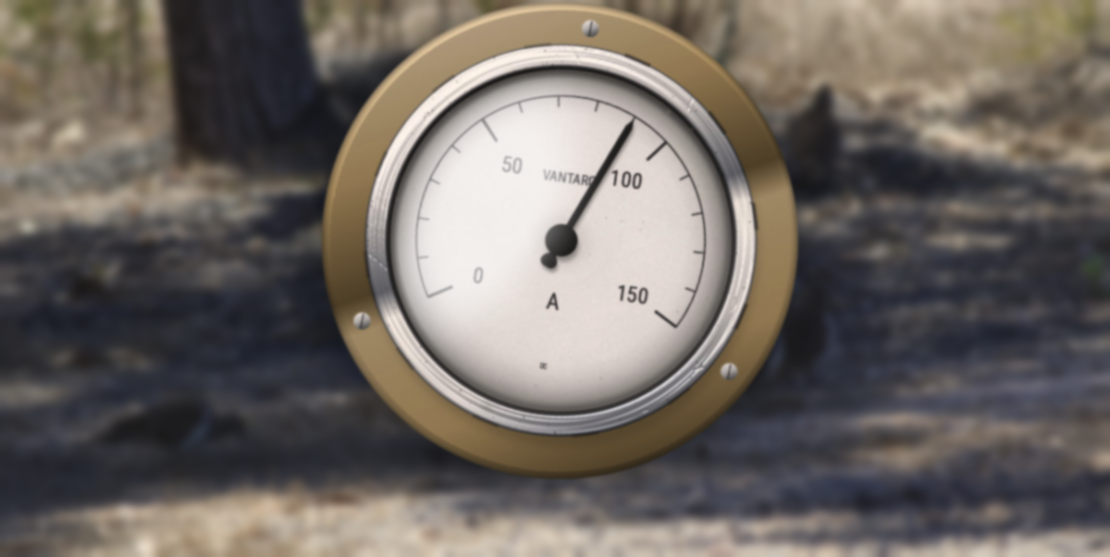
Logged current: 90 A
